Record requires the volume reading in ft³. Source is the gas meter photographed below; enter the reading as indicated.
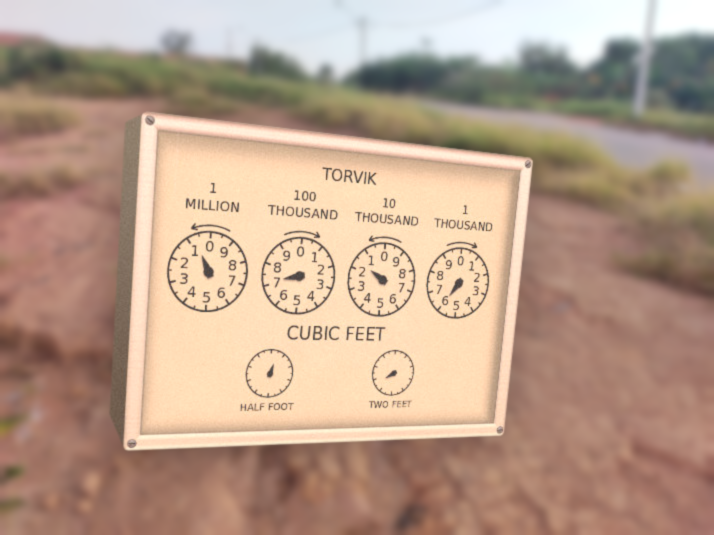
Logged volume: 71600 ft³
